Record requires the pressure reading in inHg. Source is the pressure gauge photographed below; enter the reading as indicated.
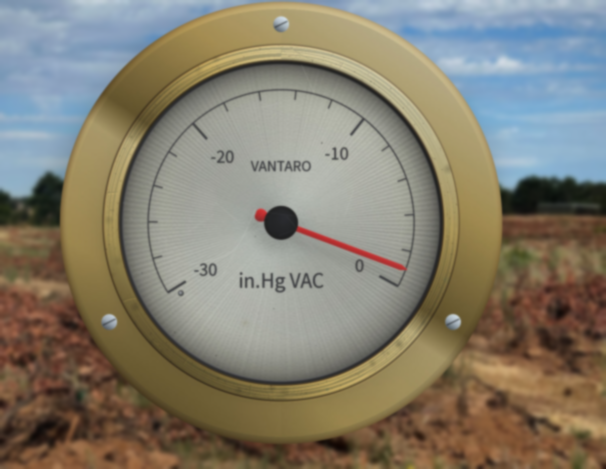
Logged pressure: -1 inHg
